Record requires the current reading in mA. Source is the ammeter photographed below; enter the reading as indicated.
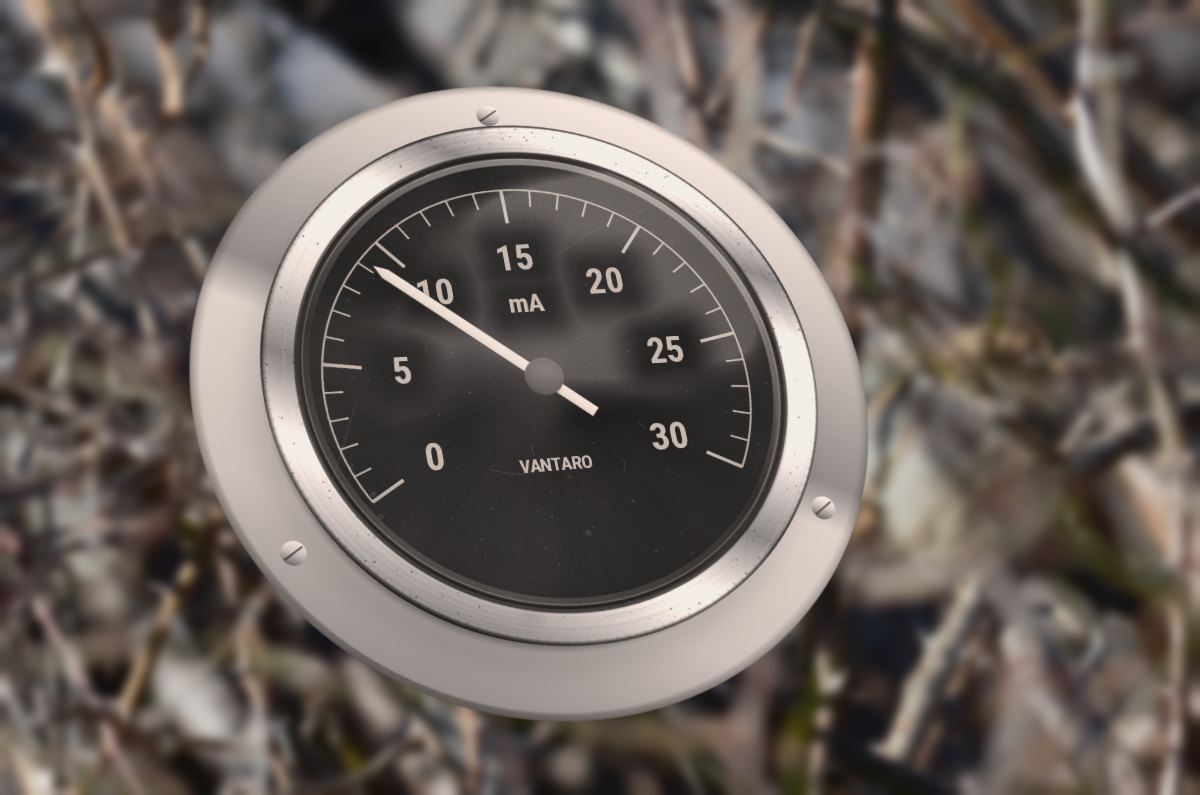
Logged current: 9 mA
